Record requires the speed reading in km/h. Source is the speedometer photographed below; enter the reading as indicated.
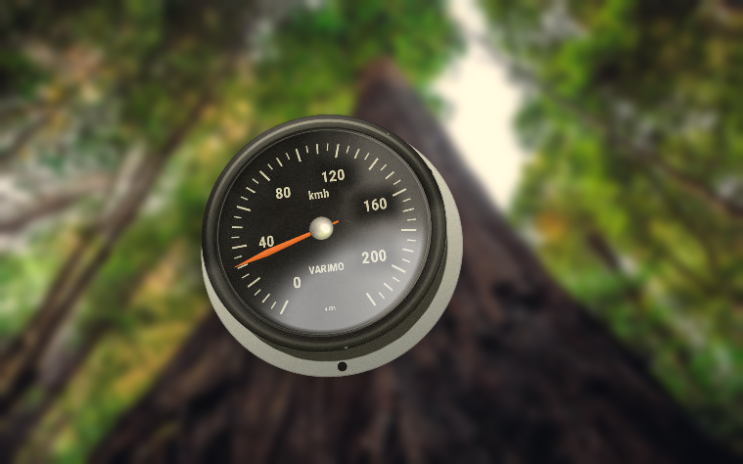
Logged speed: 30 km/h
